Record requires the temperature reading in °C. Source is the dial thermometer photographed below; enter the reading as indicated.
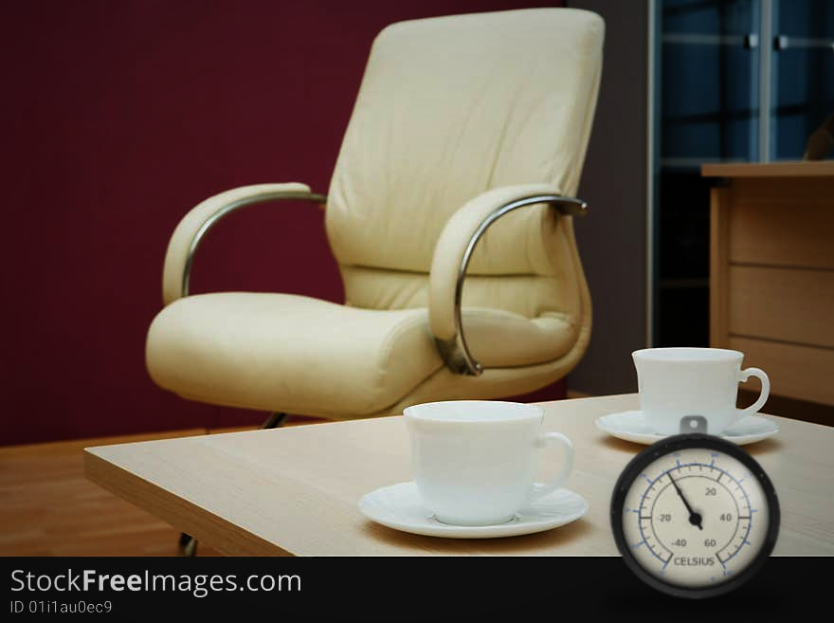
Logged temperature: 0 °C
